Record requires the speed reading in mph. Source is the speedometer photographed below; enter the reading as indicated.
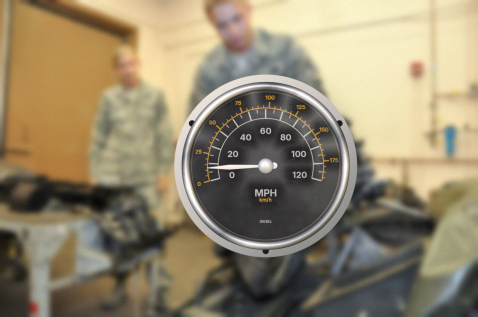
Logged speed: 7.5 mph
